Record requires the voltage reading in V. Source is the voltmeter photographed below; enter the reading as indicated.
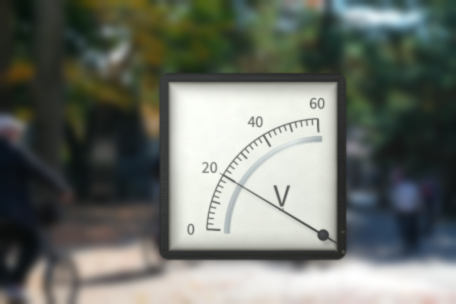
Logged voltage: 20 V
